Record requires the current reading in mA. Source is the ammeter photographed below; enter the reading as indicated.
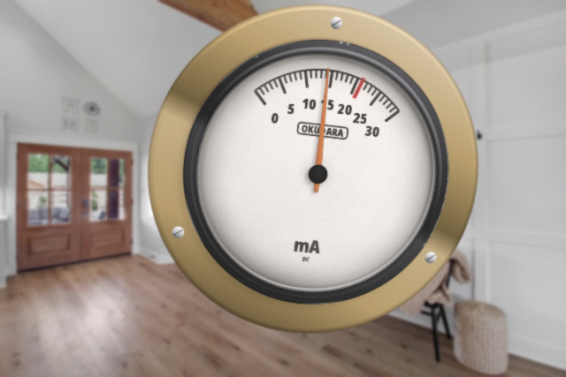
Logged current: 14 mA
